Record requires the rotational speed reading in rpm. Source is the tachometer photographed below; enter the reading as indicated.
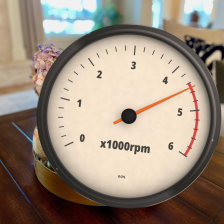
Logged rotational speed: 4500 rpm
